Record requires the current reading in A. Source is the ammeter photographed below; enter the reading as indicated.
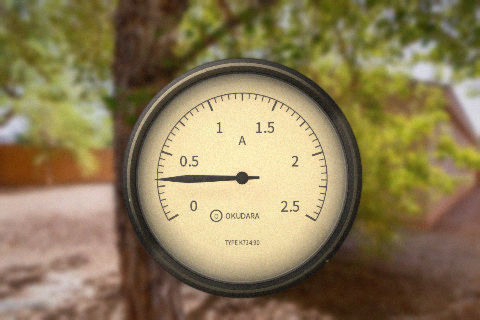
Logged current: 0.3 A
